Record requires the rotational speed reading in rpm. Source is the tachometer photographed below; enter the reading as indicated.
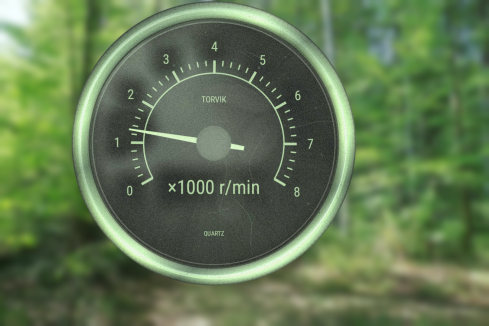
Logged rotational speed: 1300 rpm
